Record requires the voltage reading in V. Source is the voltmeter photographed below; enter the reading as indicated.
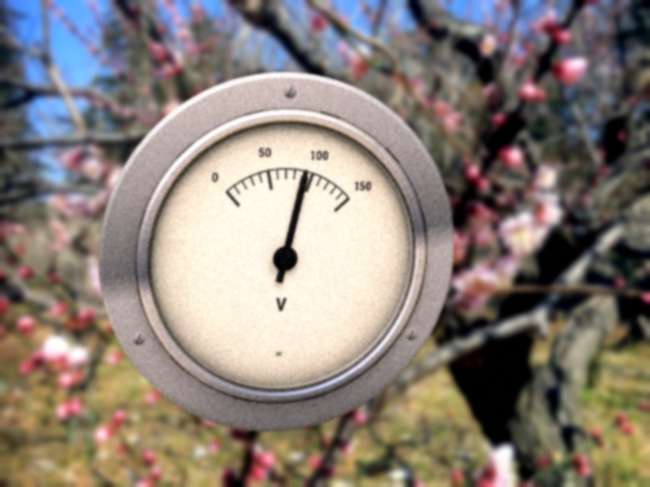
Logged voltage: 90 V
